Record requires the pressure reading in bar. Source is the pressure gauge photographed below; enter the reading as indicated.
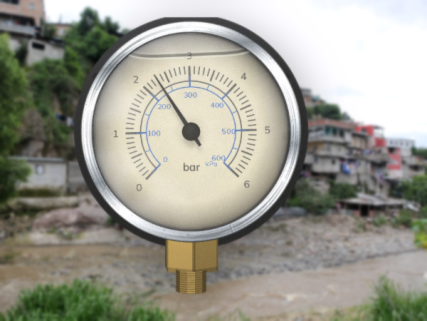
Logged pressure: 2.3 bar
